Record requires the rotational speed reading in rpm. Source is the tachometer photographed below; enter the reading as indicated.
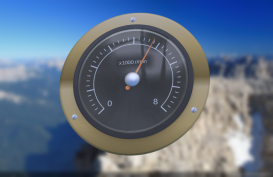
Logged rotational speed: 4800 rpm
